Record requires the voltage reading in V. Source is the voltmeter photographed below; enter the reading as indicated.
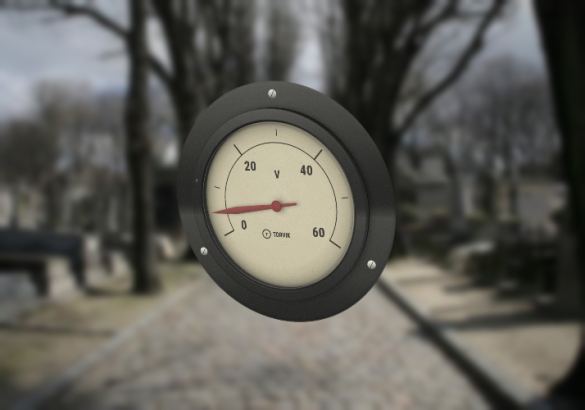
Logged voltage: 5 V
